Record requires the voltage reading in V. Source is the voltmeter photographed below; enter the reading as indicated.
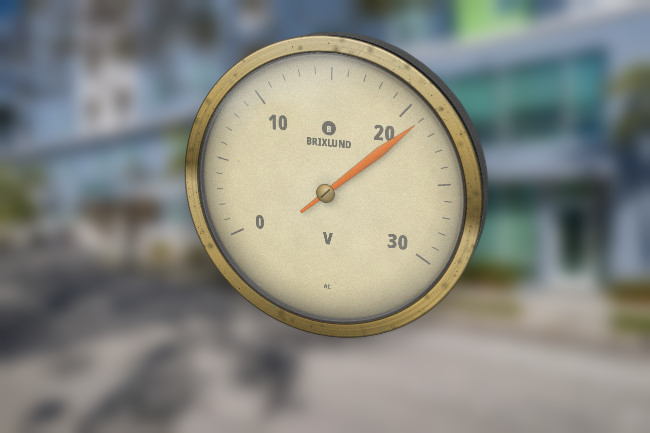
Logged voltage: 21 V
